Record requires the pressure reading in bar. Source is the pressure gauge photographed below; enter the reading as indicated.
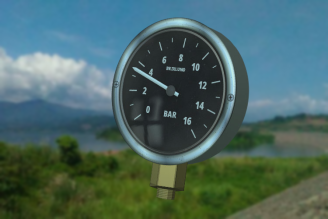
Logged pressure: 3.5 bar
